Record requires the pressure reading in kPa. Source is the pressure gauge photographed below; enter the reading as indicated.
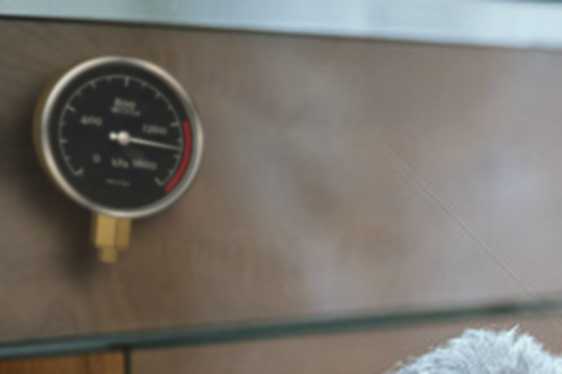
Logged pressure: 1350 kPa
